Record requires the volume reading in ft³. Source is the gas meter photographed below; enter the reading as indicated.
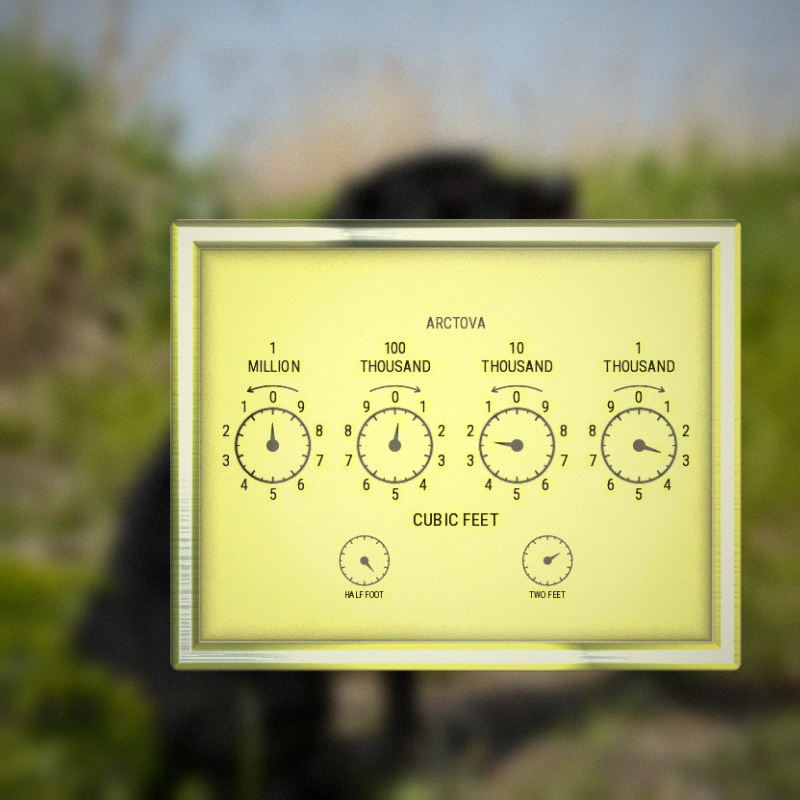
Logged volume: 2300 ft³
